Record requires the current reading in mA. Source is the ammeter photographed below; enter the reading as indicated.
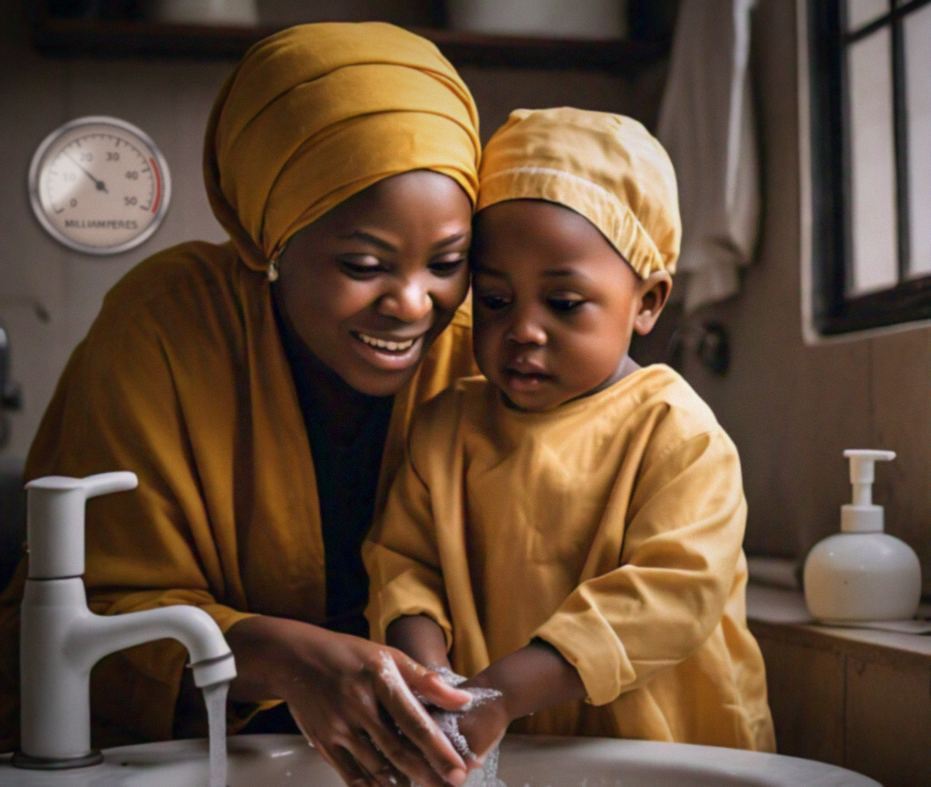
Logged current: 16 mA
